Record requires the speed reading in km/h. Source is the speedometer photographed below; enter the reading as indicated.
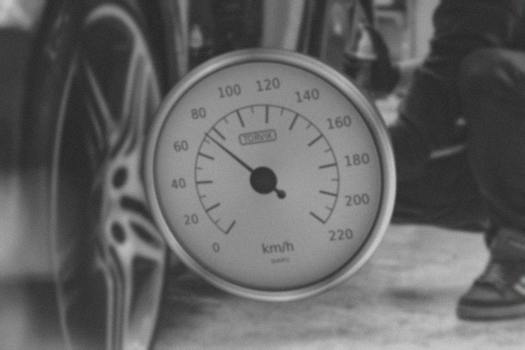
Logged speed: 75 km/h
